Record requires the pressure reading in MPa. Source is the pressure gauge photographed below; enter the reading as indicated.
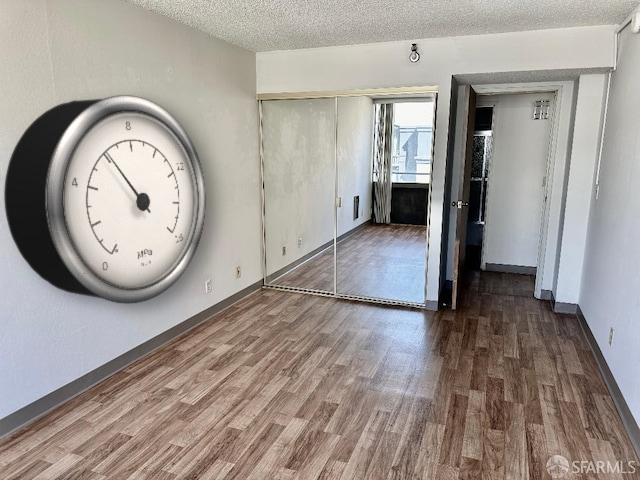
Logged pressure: 6 MPa
